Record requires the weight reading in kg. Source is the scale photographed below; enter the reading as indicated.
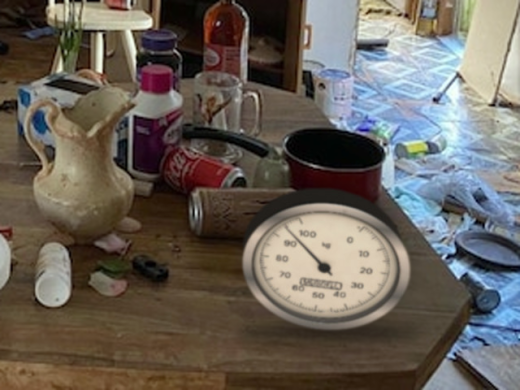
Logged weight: 95 kg
